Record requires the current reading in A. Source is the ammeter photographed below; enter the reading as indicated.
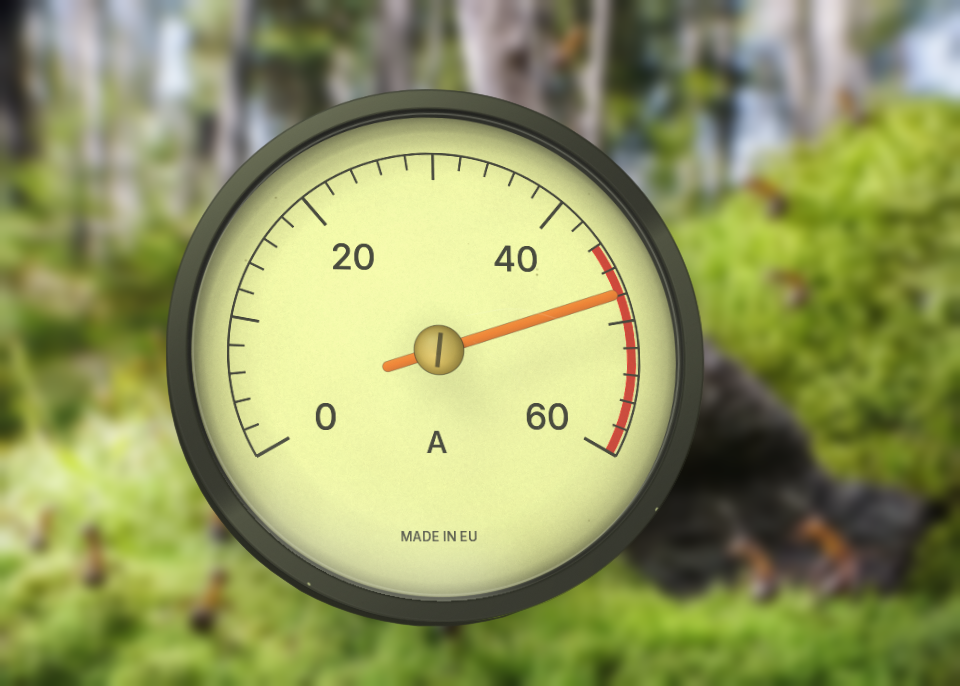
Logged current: 48 A
